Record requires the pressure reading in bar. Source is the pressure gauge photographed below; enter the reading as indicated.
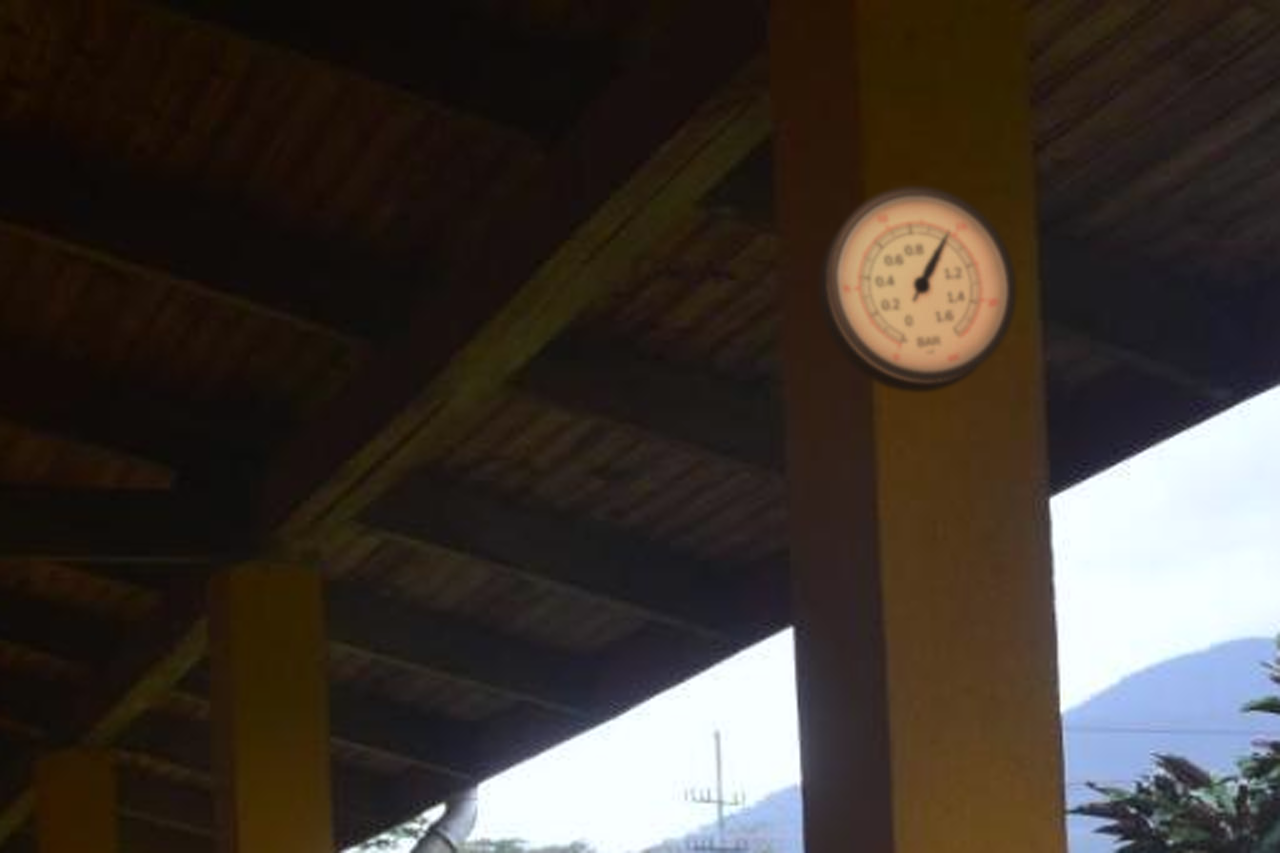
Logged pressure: 1 bar
